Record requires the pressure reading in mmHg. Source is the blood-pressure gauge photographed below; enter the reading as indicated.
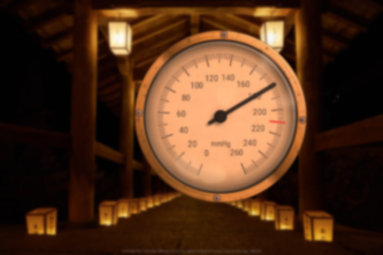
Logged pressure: 180 mmHg
